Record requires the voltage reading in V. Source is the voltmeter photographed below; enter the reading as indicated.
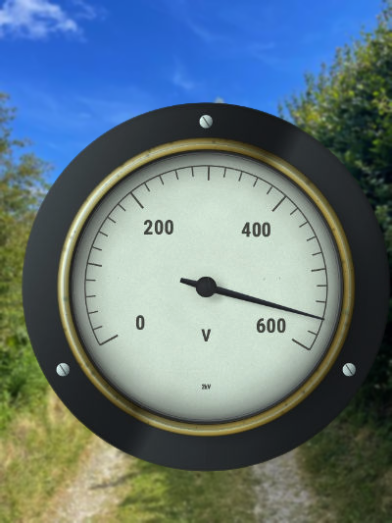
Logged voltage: 560 V
